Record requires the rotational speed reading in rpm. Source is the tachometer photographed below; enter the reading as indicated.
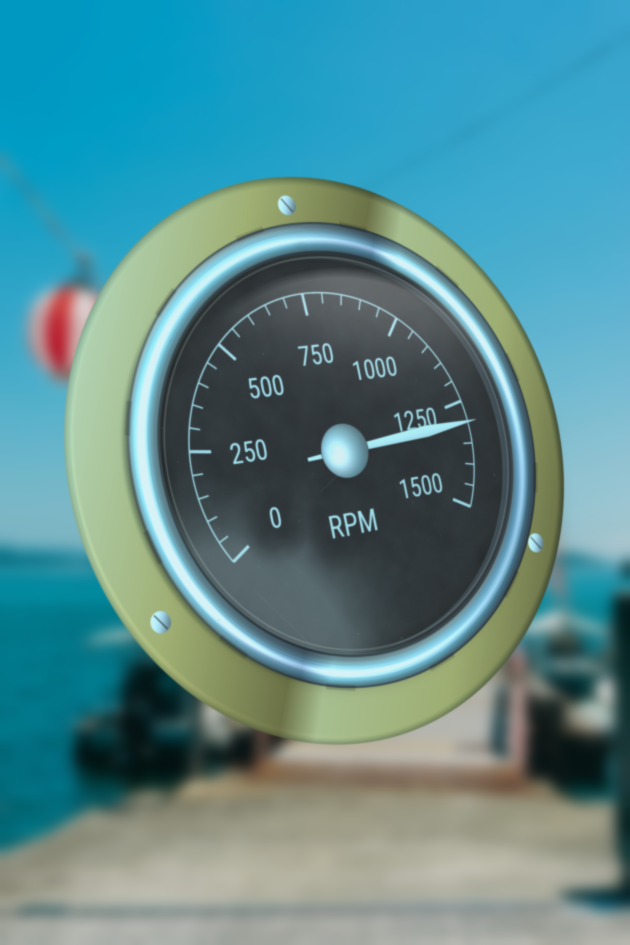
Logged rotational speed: 1300 rpm
